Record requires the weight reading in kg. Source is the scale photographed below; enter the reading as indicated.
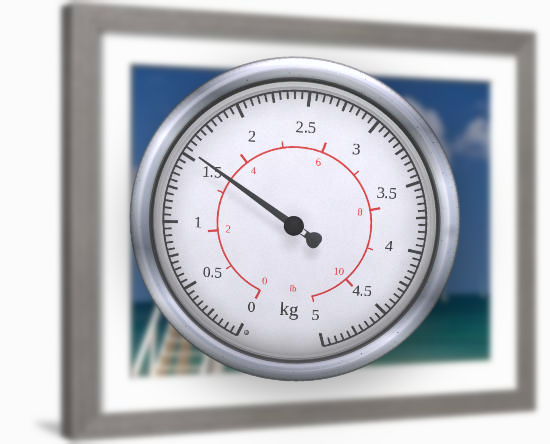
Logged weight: 1.55 kg
